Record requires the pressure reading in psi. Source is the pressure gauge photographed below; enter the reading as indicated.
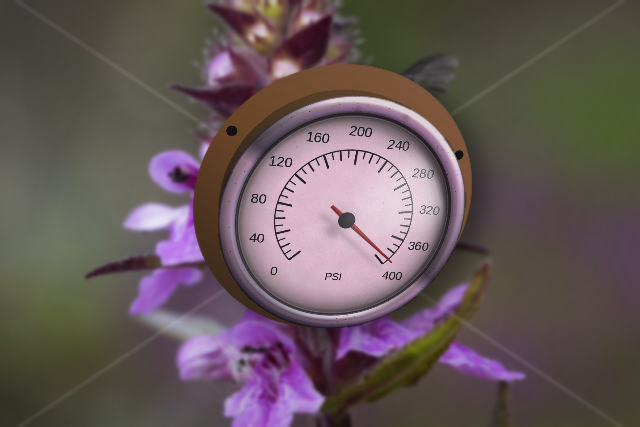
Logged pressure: 390 psi
